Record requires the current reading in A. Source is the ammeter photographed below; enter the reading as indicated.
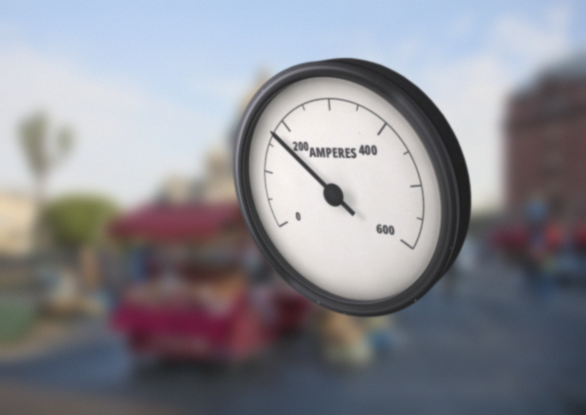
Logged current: 175 A
